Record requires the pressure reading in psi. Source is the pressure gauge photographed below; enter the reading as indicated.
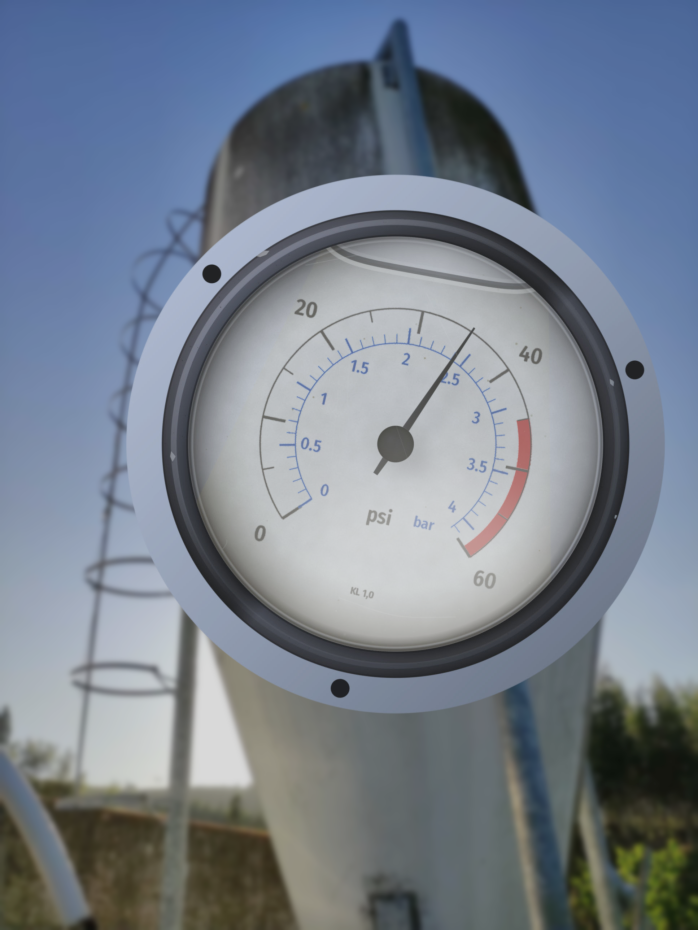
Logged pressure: 35 psi
